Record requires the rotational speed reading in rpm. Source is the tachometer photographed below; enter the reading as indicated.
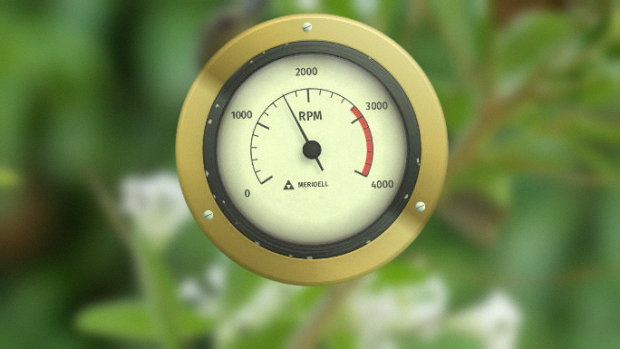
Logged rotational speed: 1600 rpm
